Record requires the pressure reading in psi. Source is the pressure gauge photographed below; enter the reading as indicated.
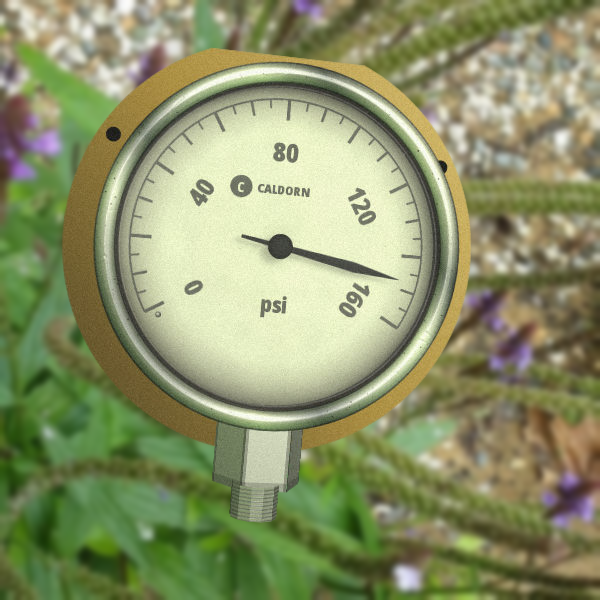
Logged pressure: 147.5 psi
